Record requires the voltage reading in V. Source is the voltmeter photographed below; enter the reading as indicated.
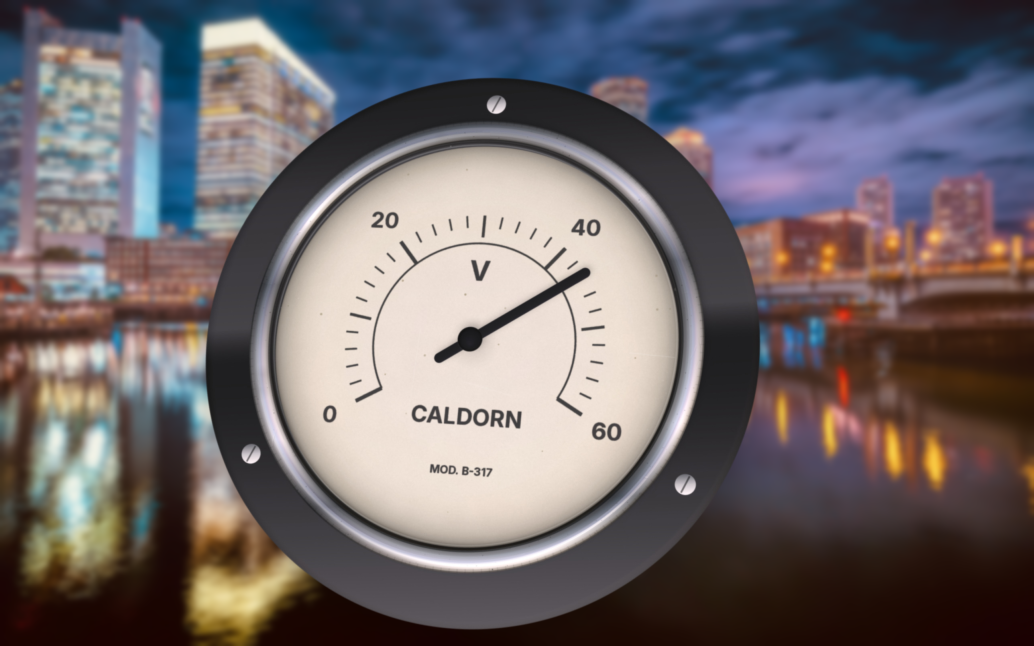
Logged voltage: 44 V
